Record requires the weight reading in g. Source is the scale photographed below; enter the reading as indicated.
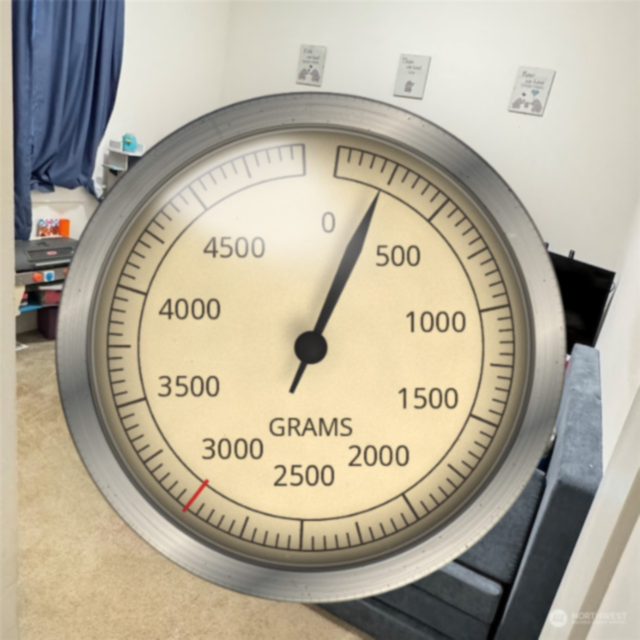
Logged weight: 225 g
